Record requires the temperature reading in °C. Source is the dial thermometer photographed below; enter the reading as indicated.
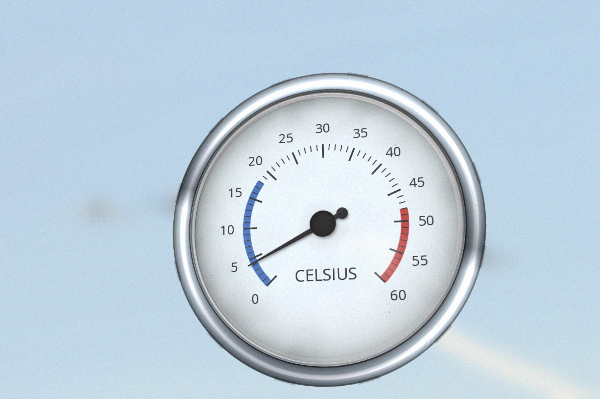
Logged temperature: 4 °C
